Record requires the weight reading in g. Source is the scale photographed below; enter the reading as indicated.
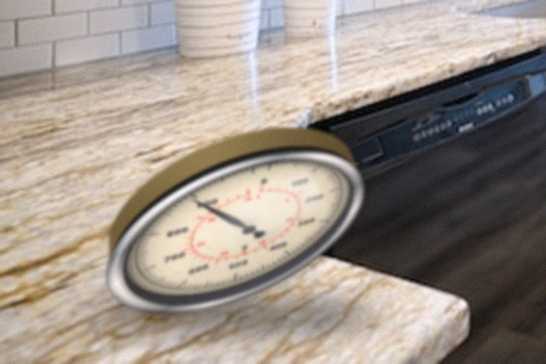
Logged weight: 900 g
